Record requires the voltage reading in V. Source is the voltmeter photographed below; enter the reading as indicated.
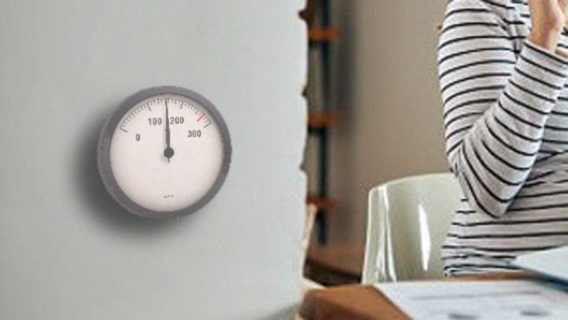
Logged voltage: 150 V
